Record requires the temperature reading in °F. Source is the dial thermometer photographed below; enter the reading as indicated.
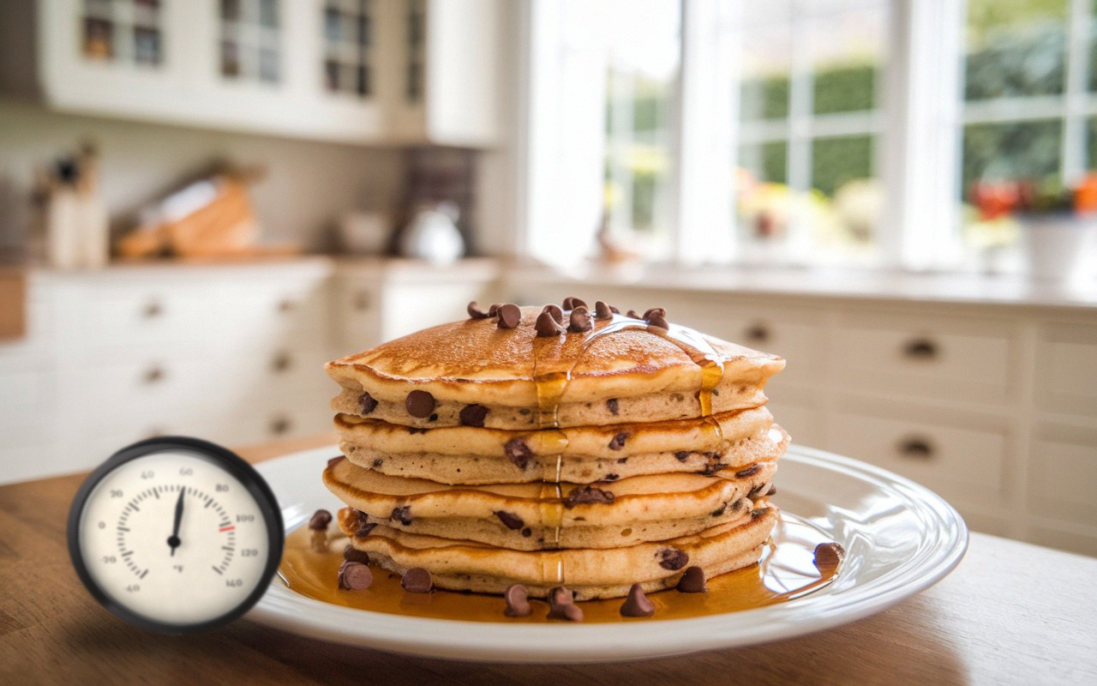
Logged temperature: 60 °F
